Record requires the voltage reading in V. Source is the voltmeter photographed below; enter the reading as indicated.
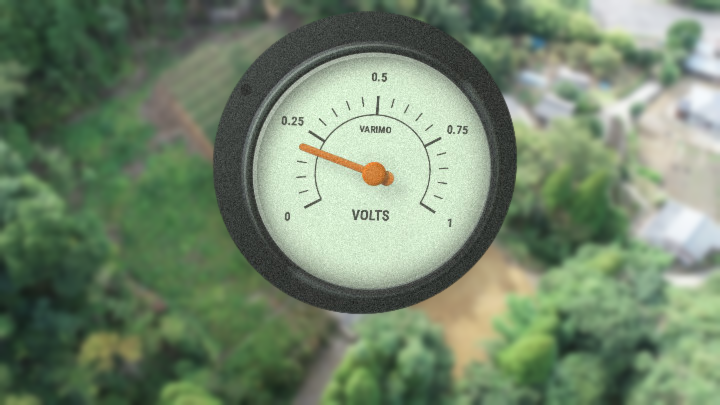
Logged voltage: 0.2 V
